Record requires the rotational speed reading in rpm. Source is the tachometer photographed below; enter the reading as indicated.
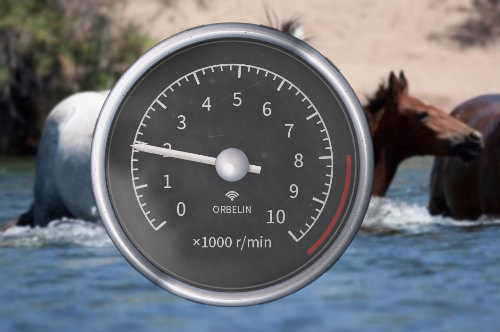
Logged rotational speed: 1900 rpm
